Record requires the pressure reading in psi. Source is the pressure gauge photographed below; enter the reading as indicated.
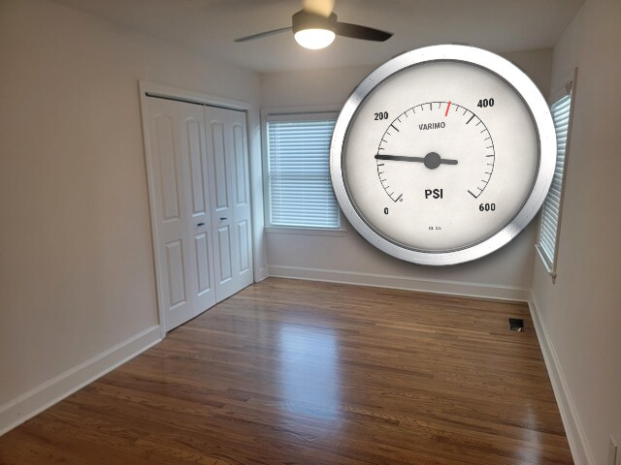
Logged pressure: 120 psi
